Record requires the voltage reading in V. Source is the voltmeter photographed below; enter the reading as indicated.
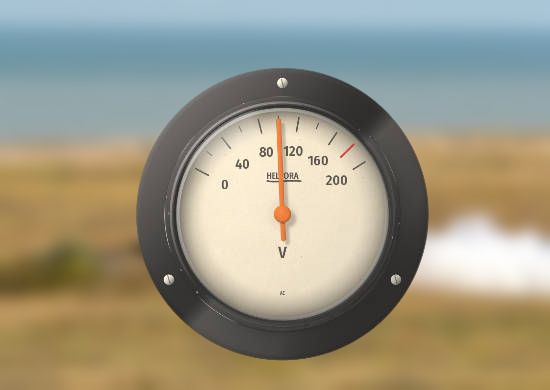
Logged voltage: 100 V
